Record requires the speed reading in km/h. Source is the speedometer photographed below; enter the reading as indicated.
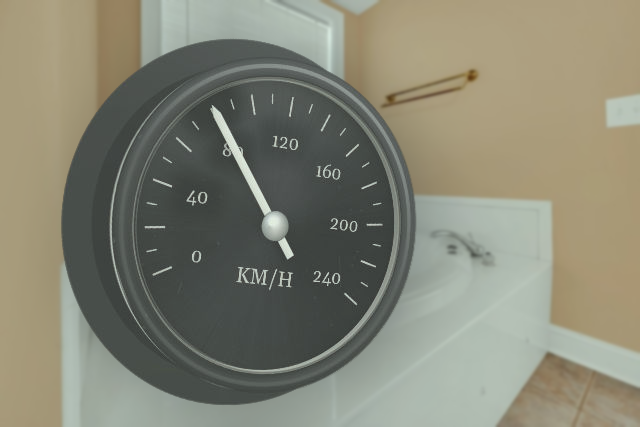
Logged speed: 80 km/h
